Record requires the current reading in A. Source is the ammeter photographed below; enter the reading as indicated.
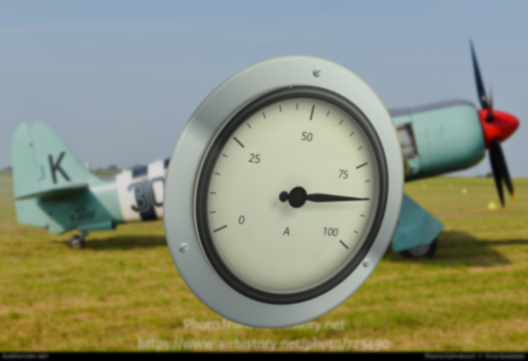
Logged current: 85 A
